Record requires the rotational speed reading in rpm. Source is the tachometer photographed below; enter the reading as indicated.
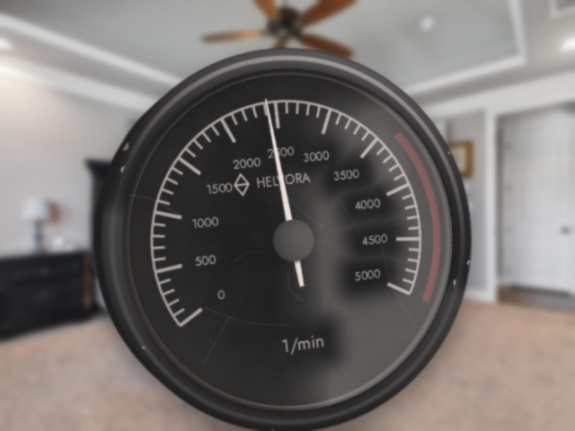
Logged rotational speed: 2400 rpm
